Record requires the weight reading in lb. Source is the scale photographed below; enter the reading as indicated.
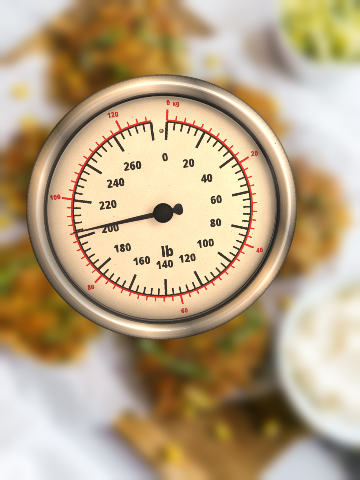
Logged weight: 204 lb
